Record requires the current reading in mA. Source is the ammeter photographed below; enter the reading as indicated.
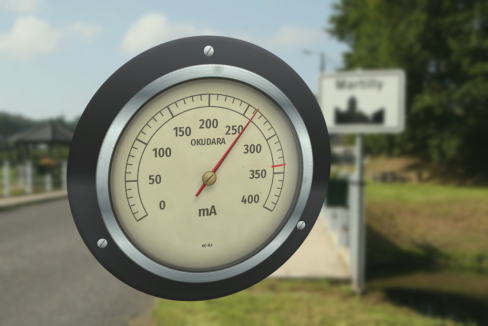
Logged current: 260 mA
